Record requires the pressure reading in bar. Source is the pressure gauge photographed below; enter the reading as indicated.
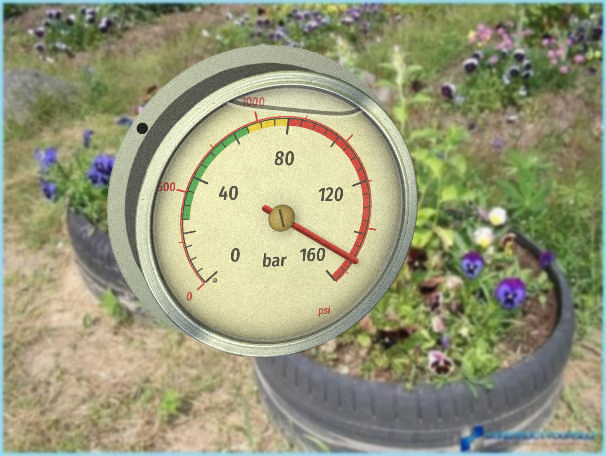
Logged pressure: 150 bar
